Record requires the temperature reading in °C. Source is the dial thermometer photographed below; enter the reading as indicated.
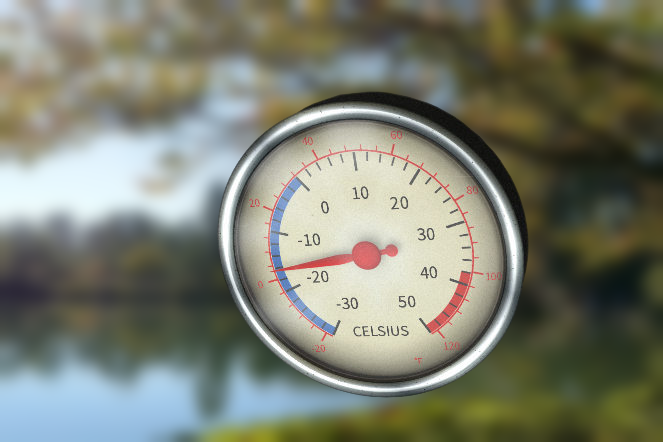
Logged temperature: -16 °C
